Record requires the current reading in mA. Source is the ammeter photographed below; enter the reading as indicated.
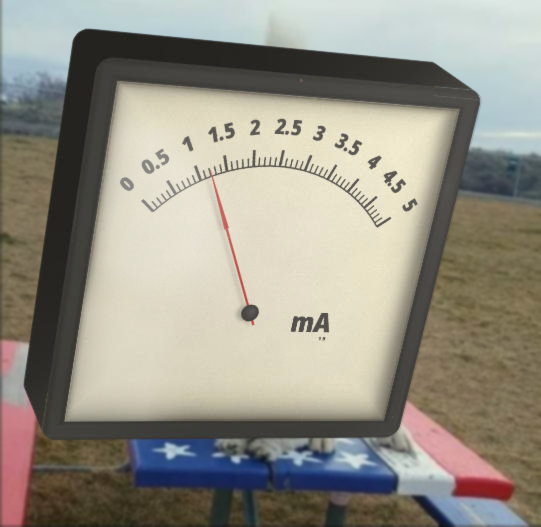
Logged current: 1.2 mA
